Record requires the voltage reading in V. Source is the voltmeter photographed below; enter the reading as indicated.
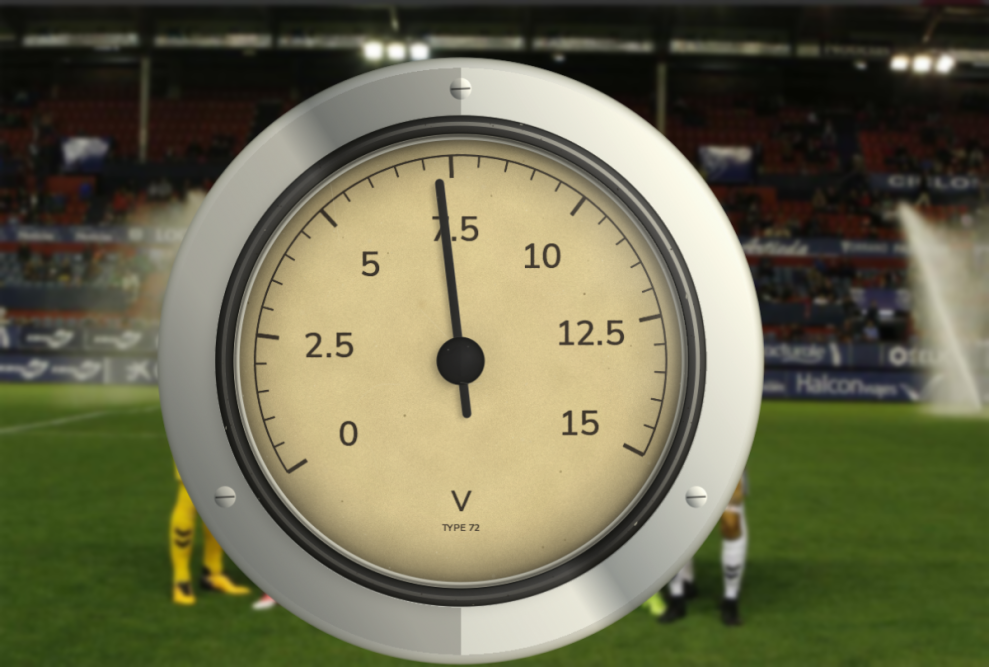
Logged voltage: 7.25 V
